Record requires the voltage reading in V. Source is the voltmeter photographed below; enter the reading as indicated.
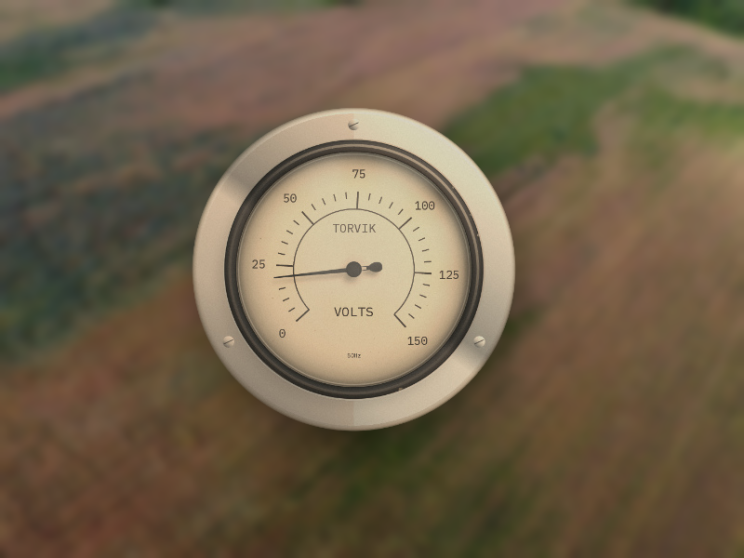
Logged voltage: 20 V
